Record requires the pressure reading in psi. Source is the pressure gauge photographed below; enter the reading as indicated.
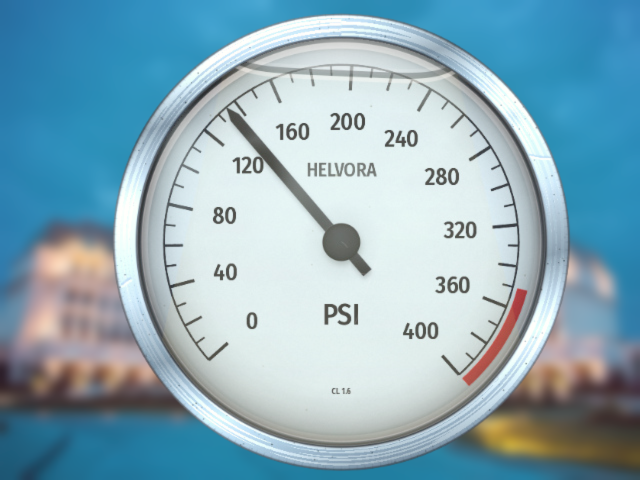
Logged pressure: 135 psi
